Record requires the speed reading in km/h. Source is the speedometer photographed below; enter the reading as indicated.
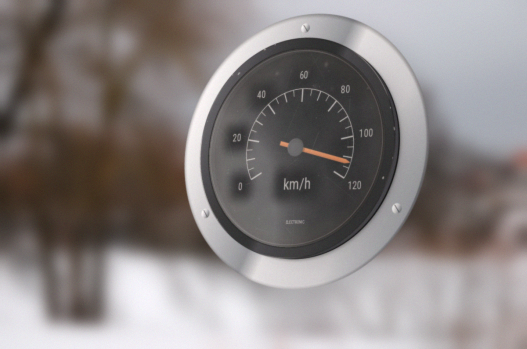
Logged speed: 112.5 km/h
